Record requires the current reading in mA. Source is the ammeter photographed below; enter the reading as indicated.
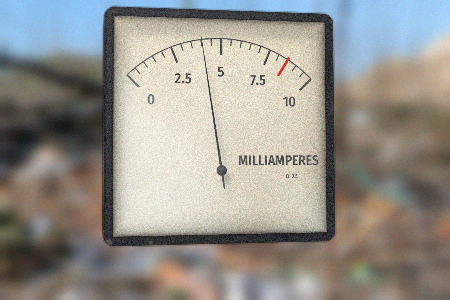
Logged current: 4 mA
